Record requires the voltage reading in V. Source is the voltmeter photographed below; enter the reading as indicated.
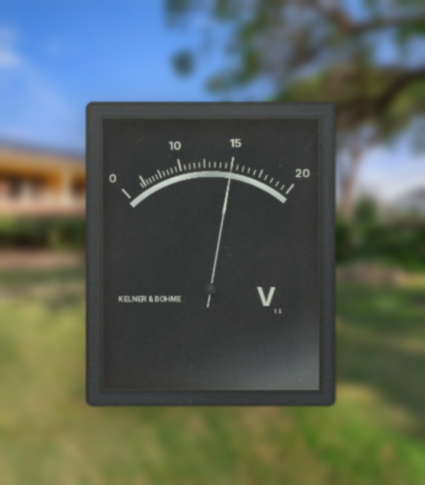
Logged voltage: 15 V
